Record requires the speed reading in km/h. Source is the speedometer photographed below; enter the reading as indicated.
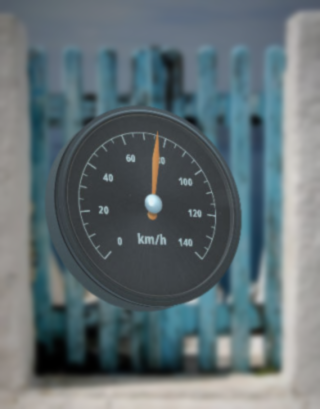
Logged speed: 75 km/h
